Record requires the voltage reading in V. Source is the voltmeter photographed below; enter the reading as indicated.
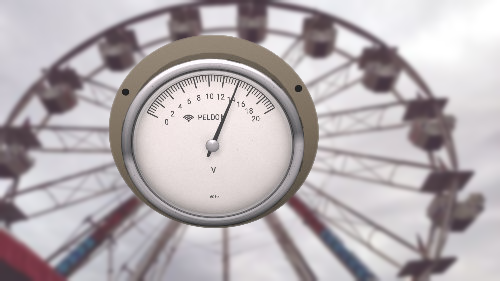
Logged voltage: 14 V
